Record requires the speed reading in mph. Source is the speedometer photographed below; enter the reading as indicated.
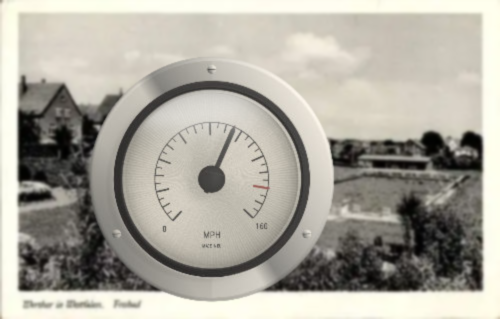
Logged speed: 95 mph
